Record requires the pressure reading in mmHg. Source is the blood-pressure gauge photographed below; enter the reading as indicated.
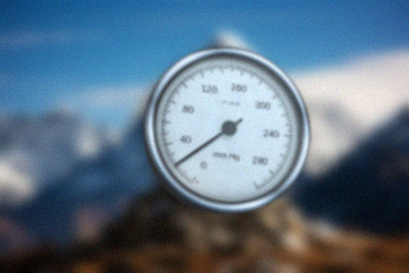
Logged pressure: 20 mmHg
